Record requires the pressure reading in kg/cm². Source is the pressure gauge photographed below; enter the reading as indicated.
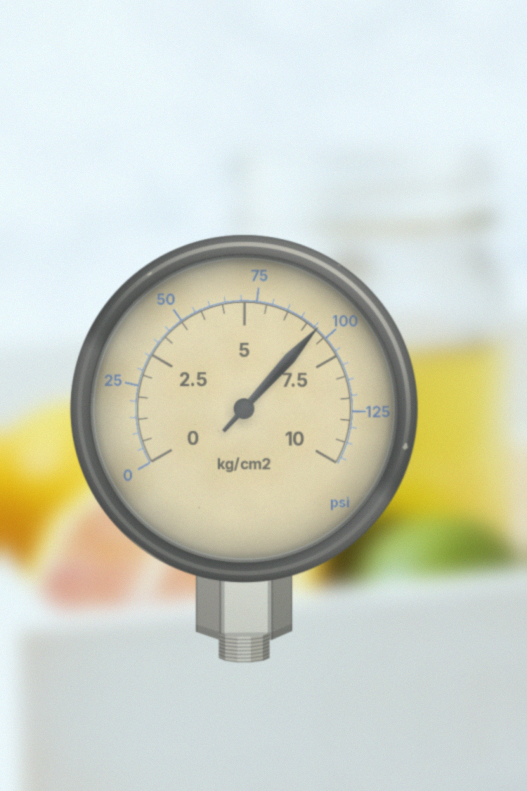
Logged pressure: 6.75 kg/cm²
